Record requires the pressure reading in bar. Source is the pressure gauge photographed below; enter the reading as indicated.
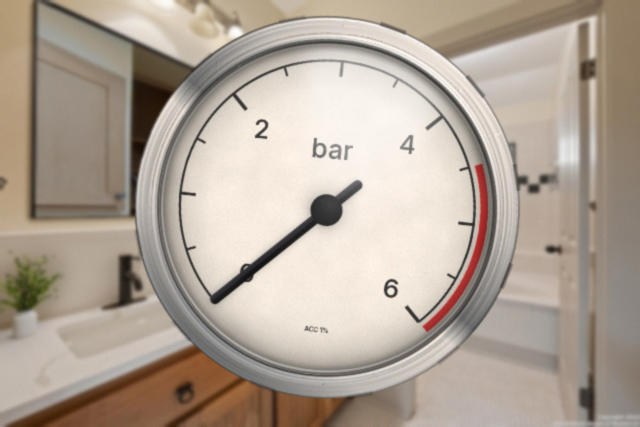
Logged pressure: 0 bar
